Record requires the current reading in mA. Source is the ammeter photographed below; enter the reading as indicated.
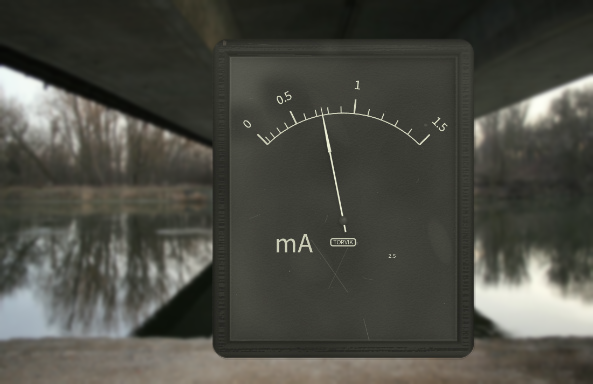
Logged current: 0.75 mA
